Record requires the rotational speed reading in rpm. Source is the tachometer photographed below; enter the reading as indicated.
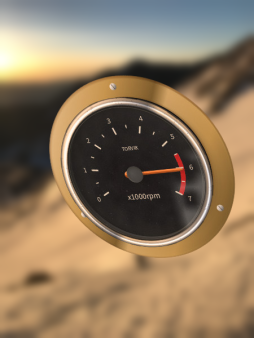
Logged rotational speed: 6000 rpm
